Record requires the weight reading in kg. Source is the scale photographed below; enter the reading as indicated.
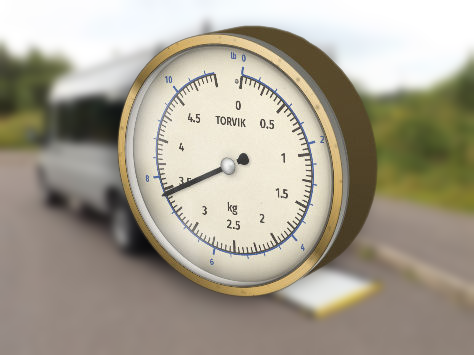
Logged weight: 3.45 kg
